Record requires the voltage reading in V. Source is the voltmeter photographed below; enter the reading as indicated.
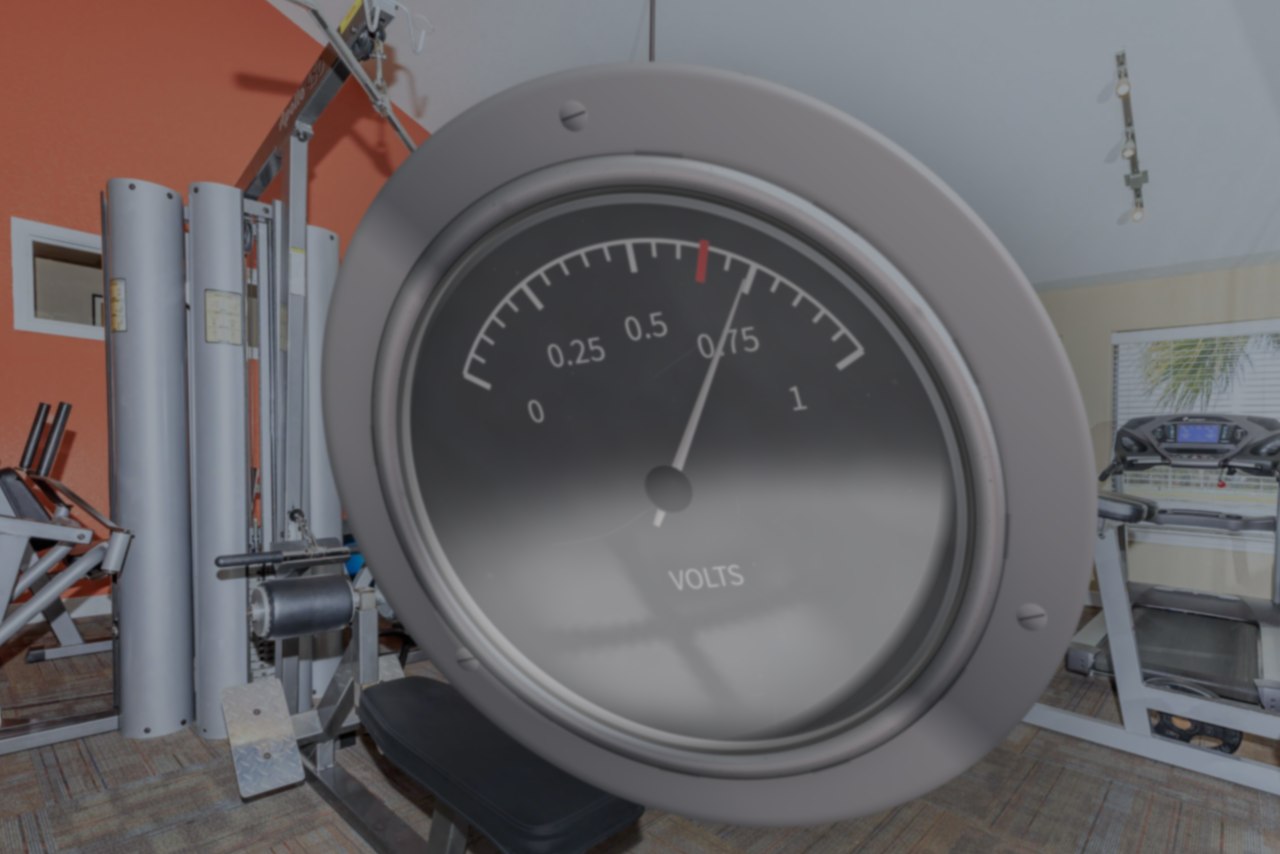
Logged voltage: 0.75 V
